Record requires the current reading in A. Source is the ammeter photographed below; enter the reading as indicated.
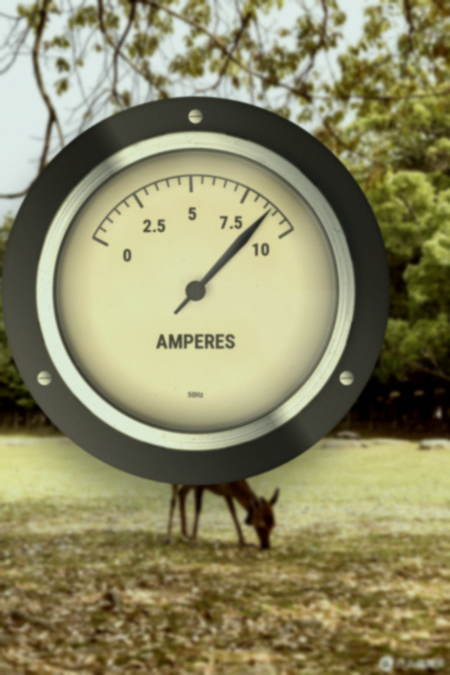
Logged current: 8.75 A
